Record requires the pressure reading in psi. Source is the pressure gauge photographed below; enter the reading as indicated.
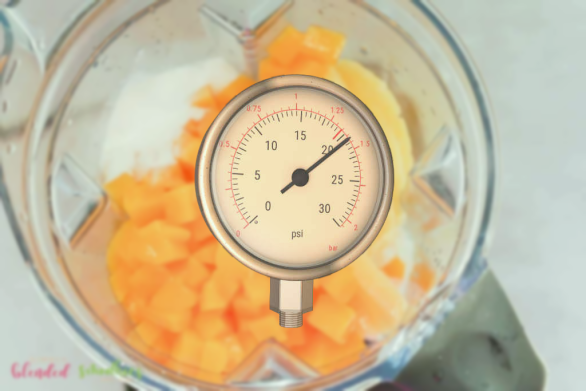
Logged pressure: 20.5 psi
